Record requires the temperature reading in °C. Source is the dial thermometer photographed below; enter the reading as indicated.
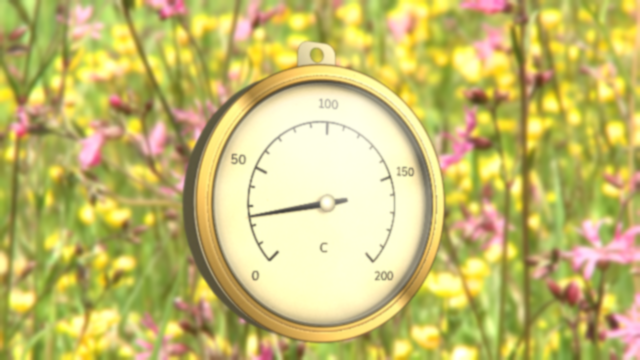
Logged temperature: 25 °C
